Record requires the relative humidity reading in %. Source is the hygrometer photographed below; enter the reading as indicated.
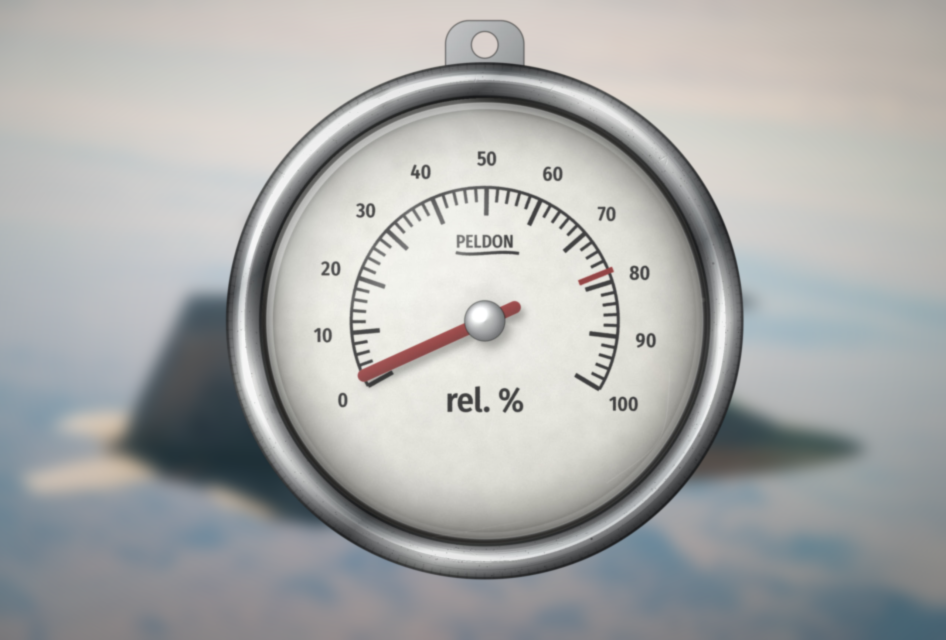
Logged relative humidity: 2 %
